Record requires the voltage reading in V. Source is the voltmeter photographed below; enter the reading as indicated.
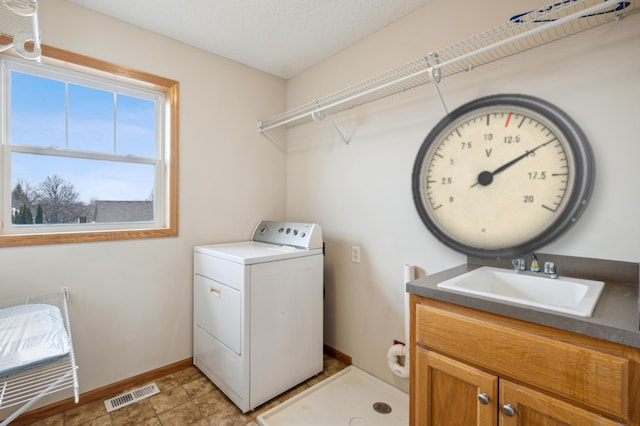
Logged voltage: 15 V
